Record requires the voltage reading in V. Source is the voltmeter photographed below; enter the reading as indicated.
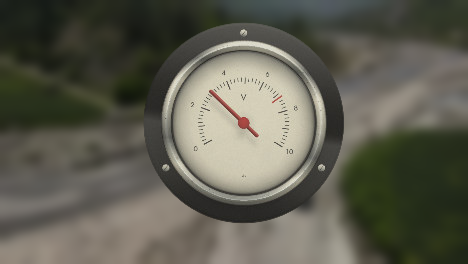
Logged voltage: 3 V
